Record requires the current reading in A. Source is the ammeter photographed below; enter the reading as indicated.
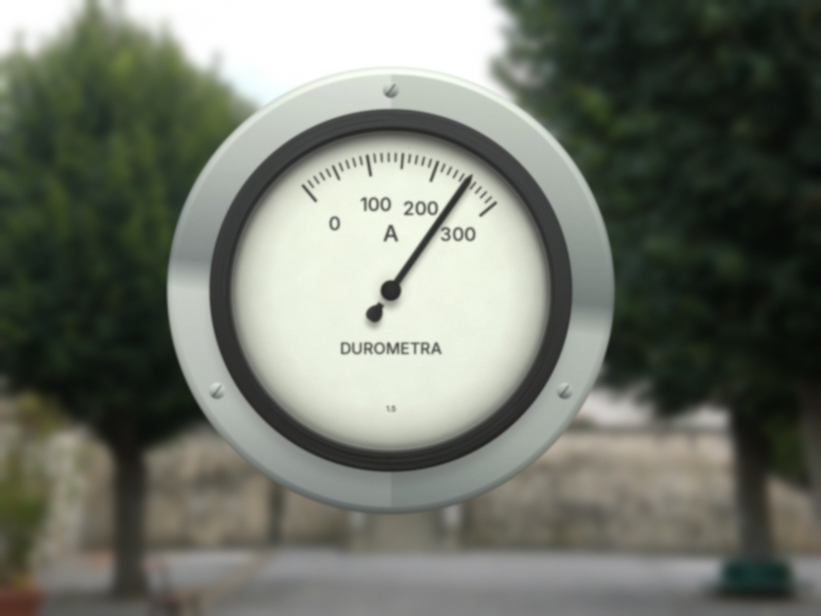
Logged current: 250 A
